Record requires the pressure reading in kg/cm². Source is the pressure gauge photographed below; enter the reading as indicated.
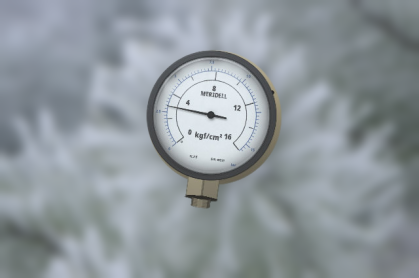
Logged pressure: 3 kg/cm²
